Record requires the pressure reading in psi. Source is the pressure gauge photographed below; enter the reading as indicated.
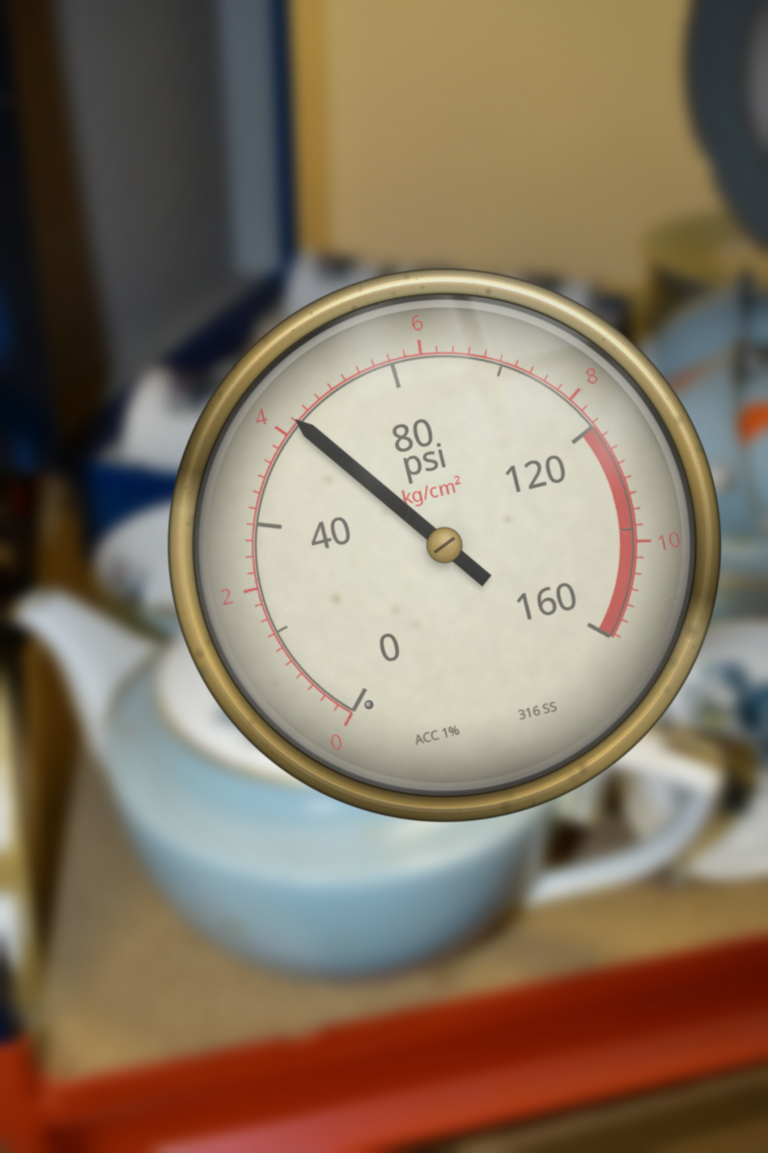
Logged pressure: 60 psi
